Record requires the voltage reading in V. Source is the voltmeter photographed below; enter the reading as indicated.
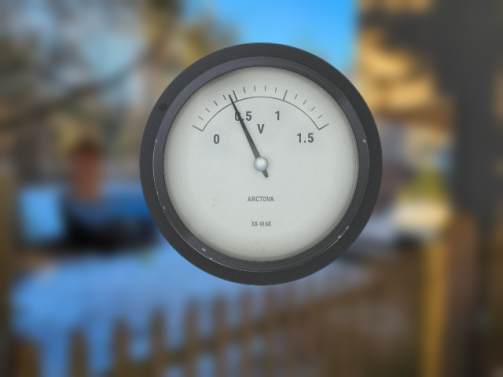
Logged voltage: 0.45 V
